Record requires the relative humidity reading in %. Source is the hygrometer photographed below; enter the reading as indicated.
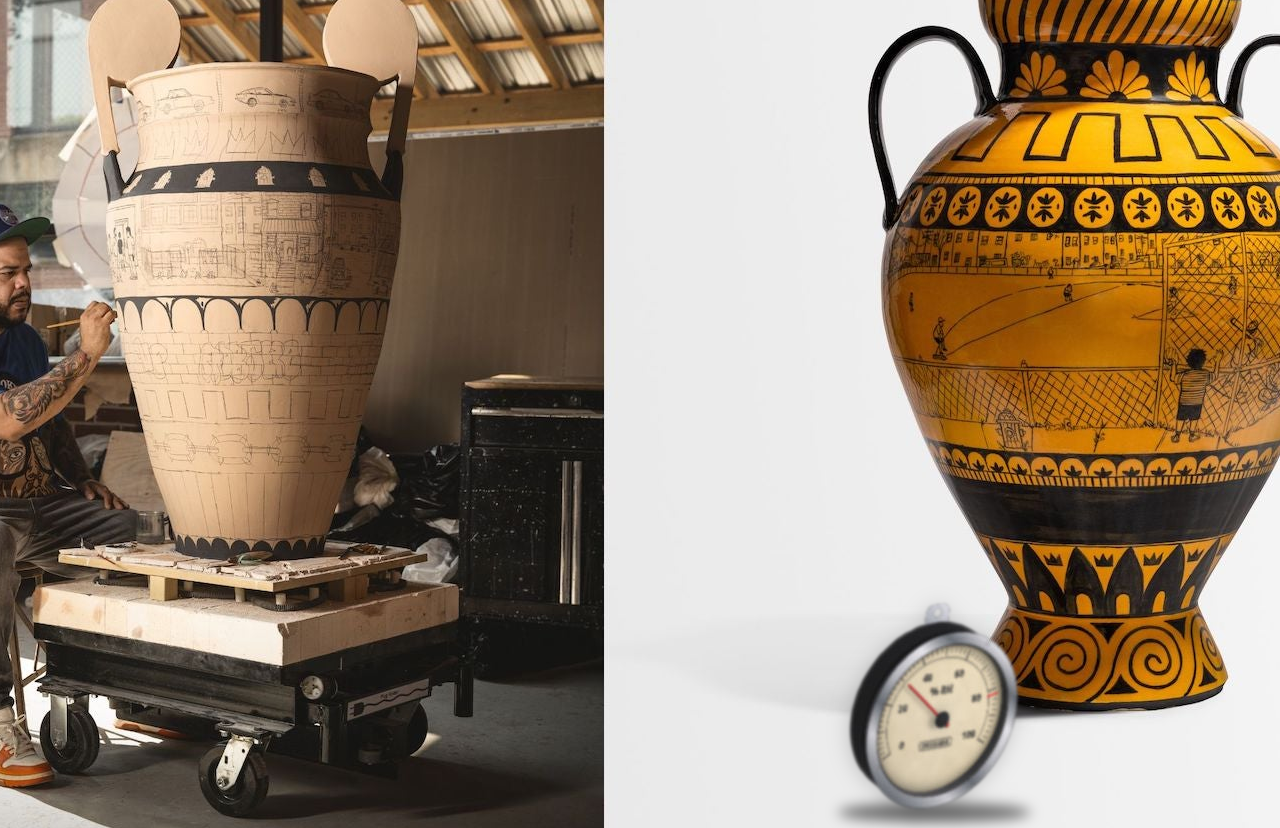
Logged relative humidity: 30 %
